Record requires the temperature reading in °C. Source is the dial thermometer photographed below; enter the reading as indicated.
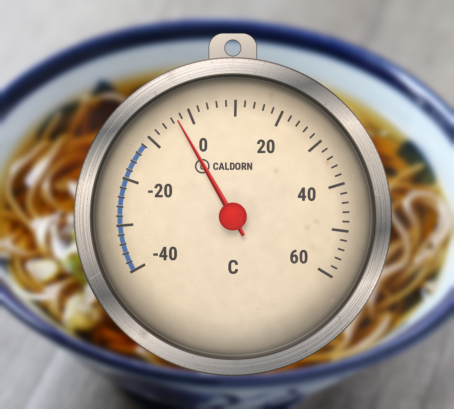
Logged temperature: -3 °C
